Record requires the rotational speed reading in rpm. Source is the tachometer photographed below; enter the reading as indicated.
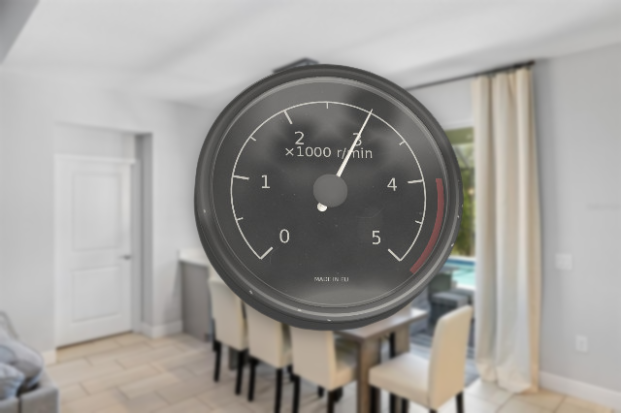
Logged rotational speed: 3000 rpm
